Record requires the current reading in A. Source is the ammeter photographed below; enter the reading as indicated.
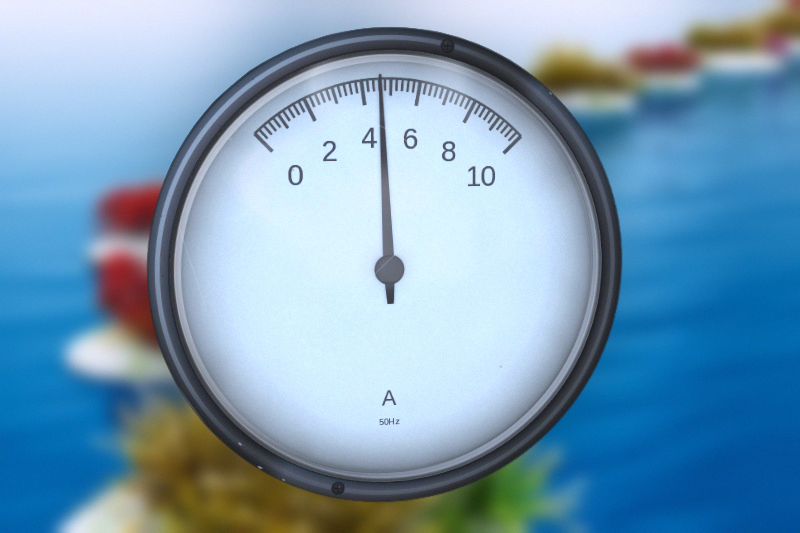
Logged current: 4.6 A
